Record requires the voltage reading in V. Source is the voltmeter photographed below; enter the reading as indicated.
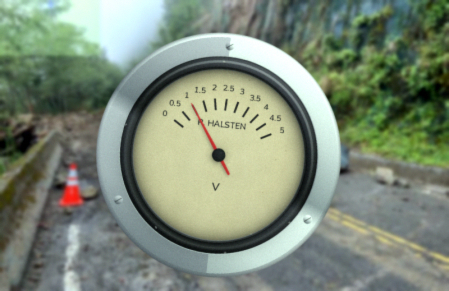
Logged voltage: 1 V
